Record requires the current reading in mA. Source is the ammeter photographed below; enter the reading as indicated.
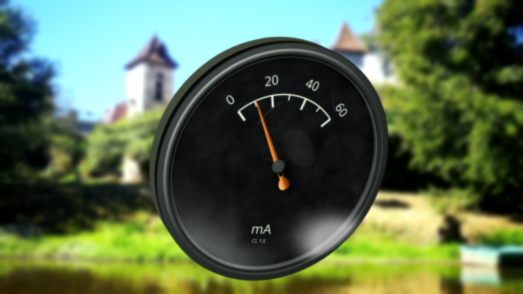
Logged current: 10 mA
